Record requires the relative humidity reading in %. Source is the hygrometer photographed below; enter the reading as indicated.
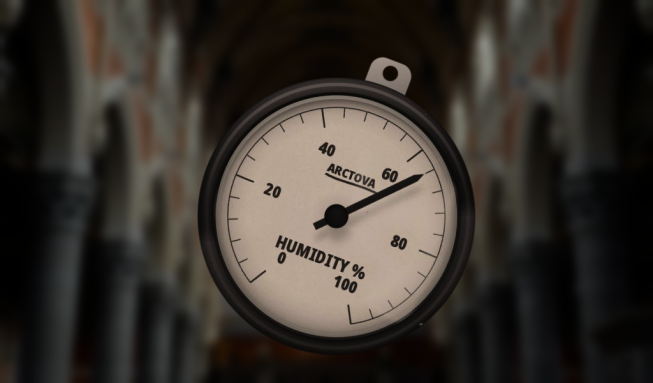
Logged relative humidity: 64 %
